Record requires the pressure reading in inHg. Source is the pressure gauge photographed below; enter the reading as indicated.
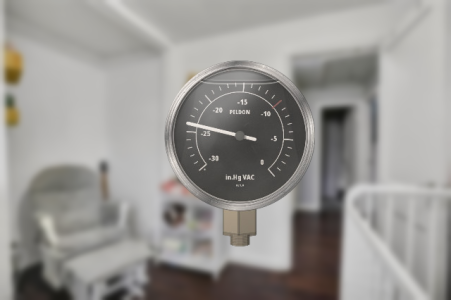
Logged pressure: -24 inHg
